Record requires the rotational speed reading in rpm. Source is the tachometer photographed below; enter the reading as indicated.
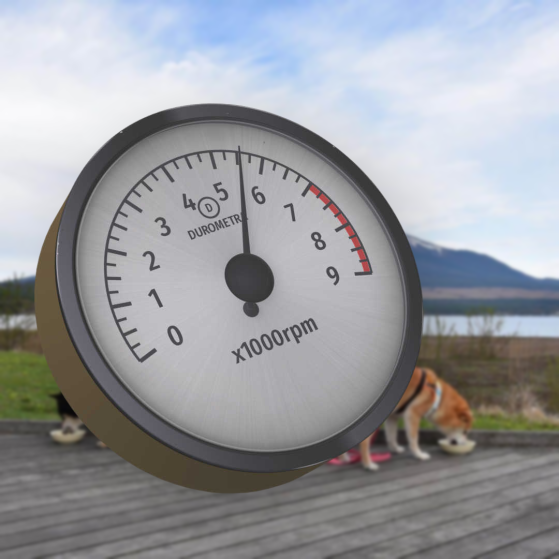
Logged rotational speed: 5500 rpm
